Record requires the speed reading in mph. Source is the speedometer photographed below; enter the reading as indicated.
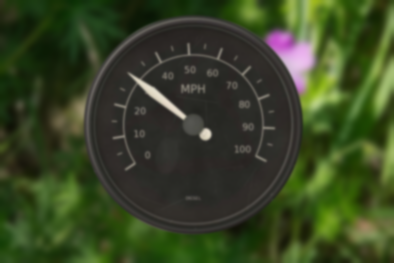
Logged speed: 30 mph
